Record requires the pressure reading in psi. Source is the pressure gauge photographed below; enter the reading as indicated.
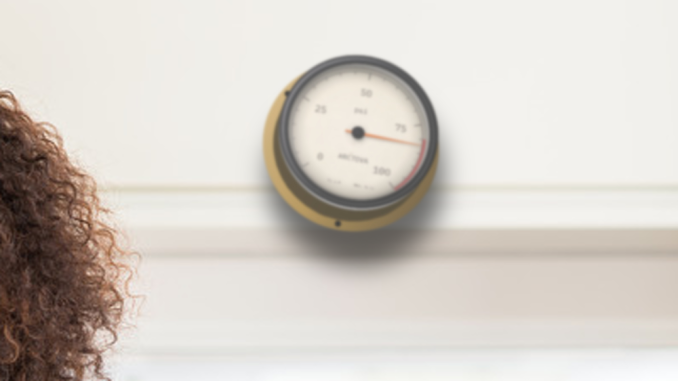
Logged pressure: 82.5 psi
